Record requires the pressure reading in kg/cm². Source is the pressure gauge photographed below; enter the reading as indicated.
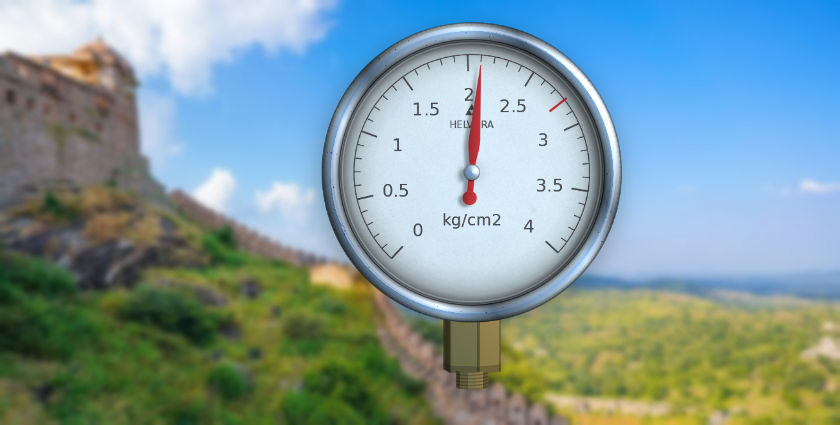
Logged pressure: 2.1 kg/cm²
